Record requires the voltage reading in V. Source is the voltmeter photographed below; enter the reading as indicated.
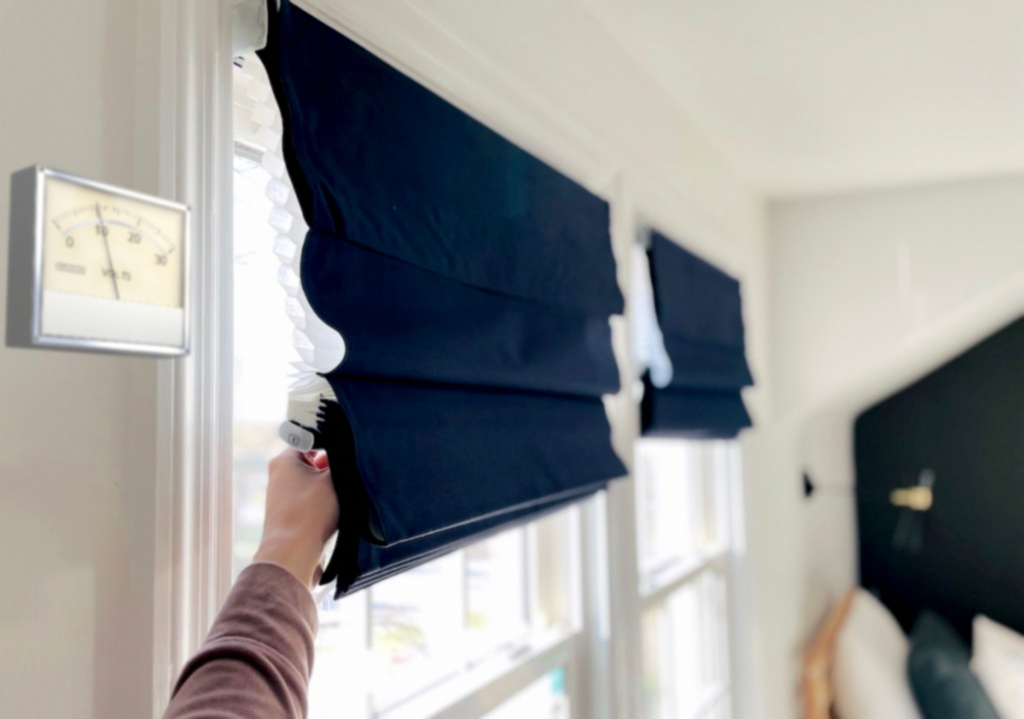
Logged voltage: 10 V
